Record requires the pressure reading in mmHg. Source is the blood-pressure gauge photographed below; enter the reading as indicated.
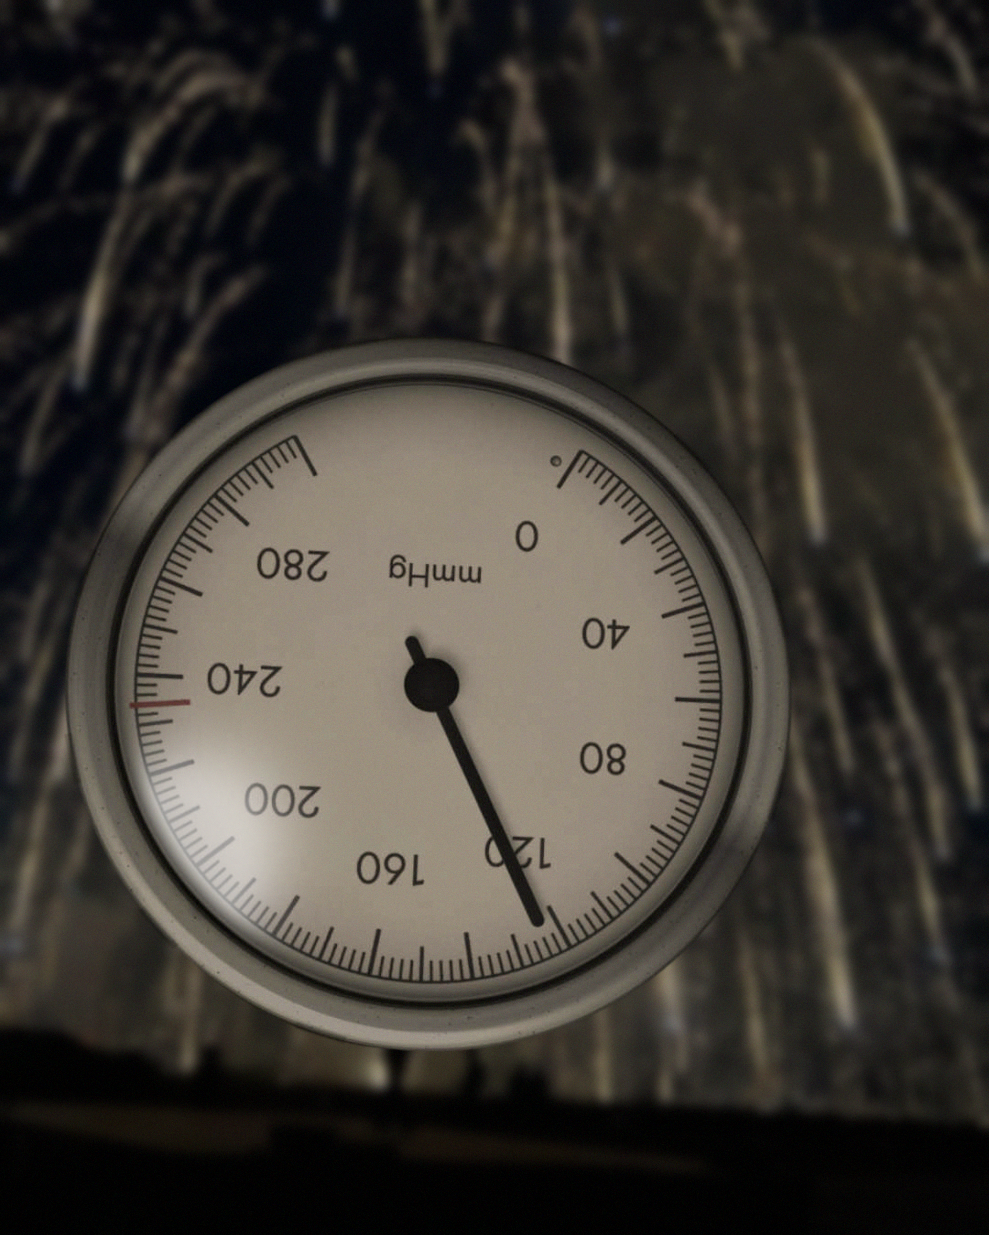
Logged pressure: 124 mmHg
